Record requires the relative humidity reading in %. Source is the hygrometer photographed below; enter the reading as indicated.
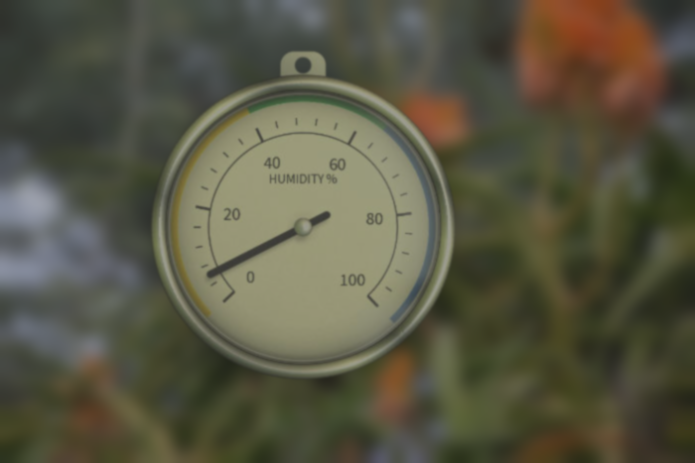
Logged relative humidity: 6 %
